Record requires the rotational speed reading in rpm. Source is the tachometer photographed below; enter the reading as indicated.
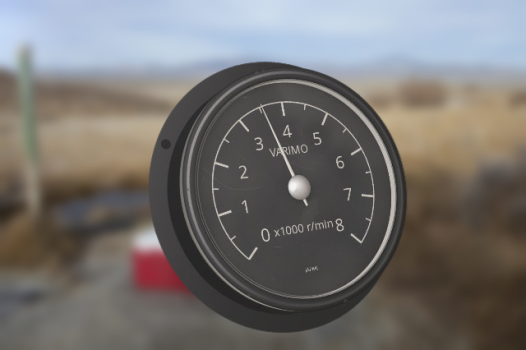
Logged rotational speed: 3500 rpm
